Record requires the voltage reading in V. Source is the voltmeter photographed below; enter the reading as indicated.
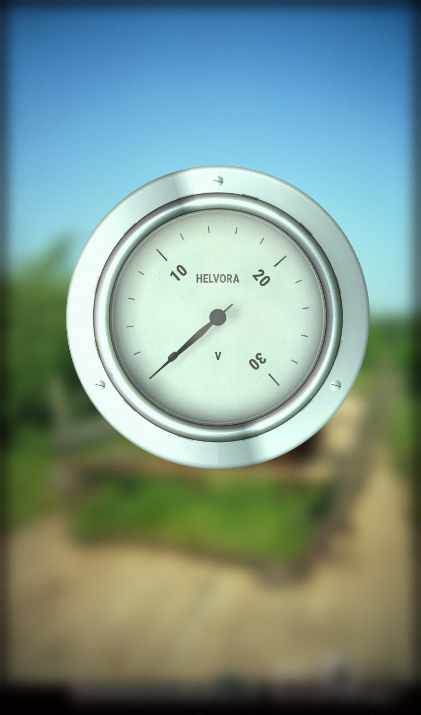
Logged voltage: 0 V
